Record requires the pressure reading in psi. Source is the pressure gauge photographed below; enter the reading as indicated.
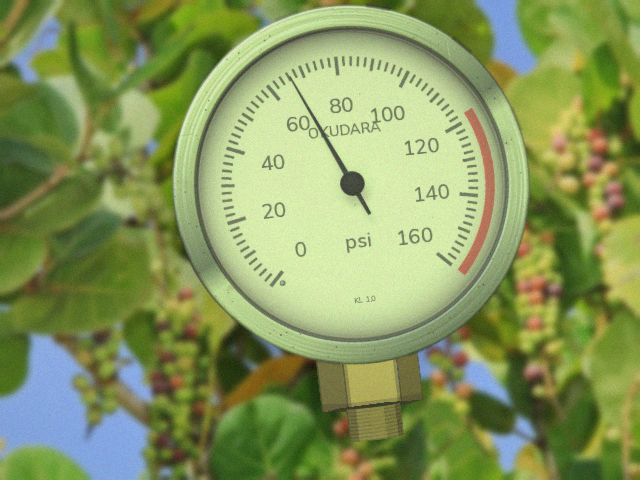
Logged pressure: 66 psi
